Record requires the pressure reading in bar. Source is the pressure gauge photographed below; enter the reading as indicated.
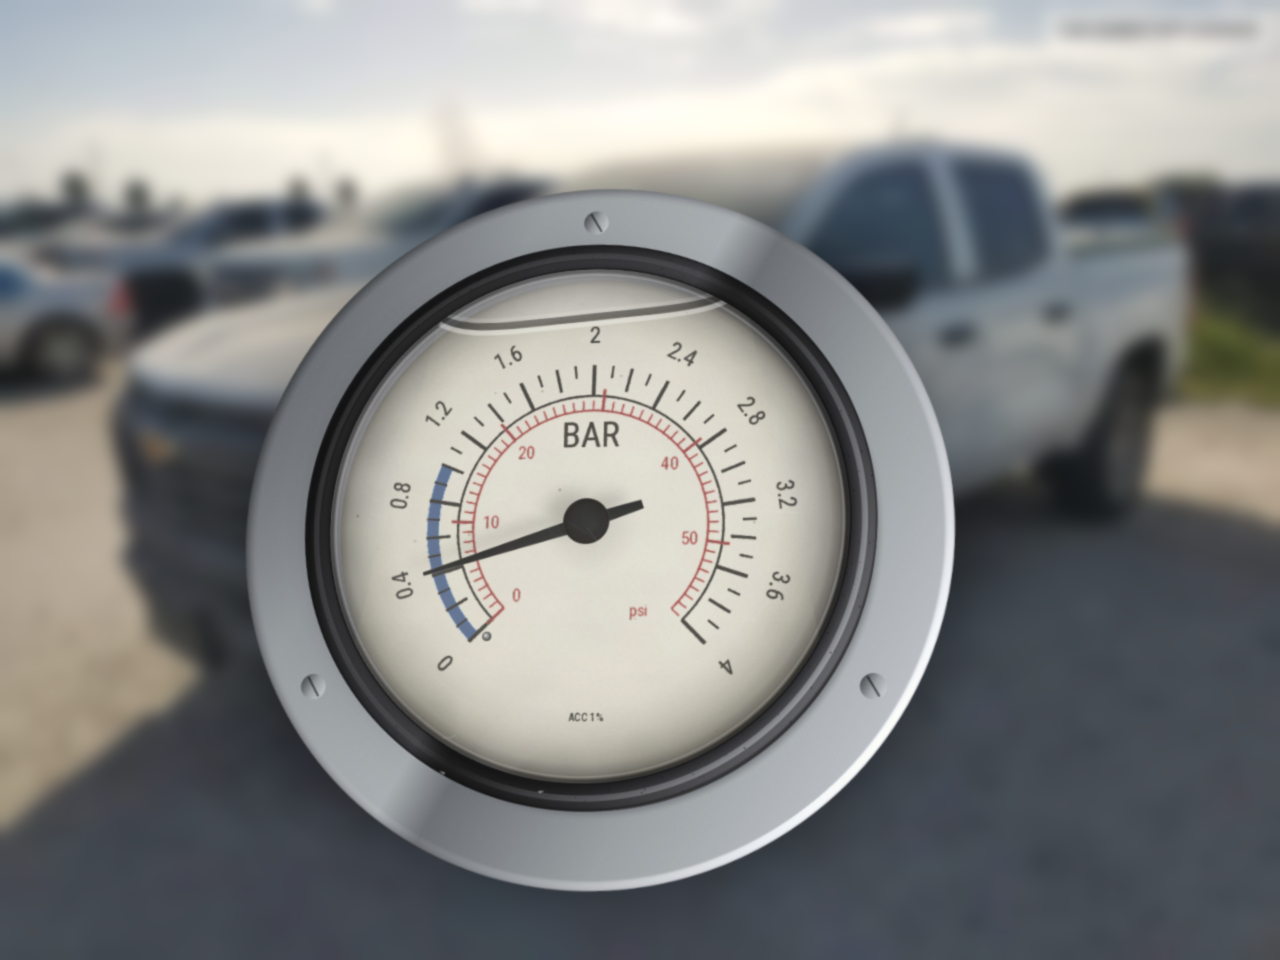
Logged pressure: 0.4 bar
